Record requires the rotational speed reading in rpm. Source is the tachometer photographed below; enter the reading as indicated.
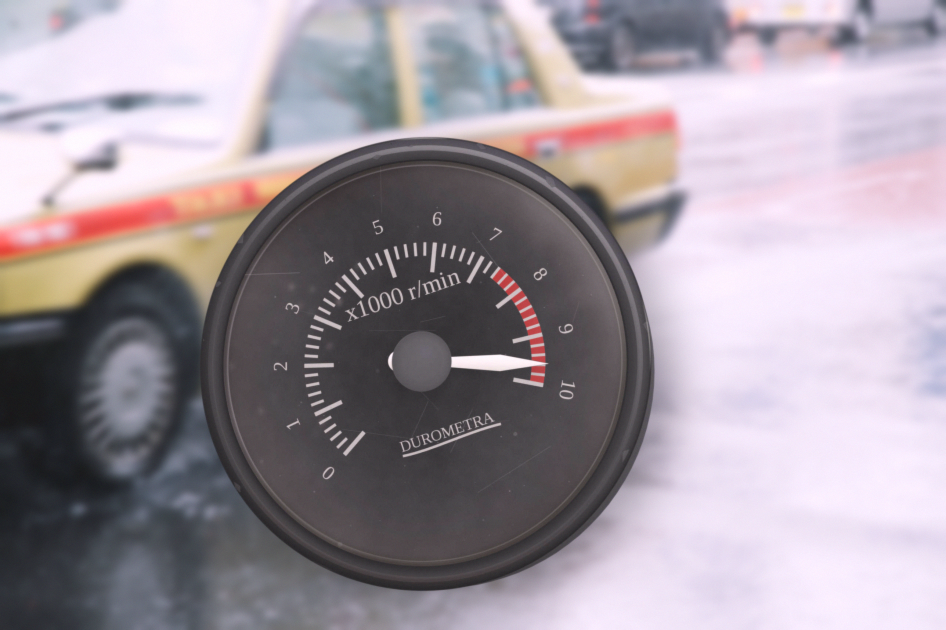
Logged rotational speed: 9600 rpm
